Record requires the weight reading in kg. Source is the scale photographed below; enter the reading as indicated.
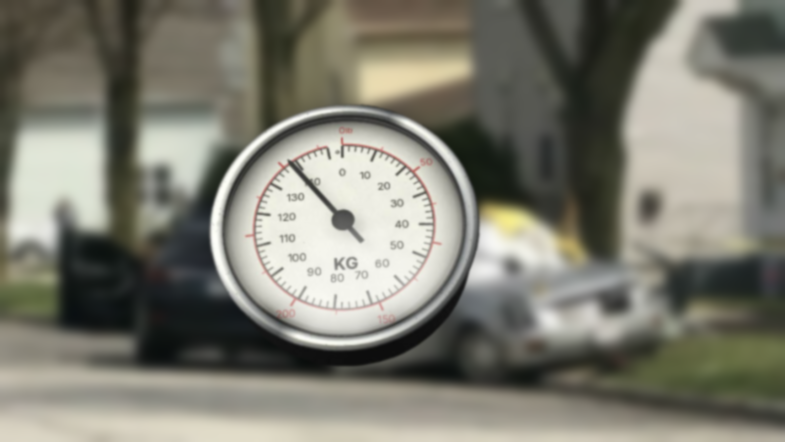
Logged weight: 138 kg
